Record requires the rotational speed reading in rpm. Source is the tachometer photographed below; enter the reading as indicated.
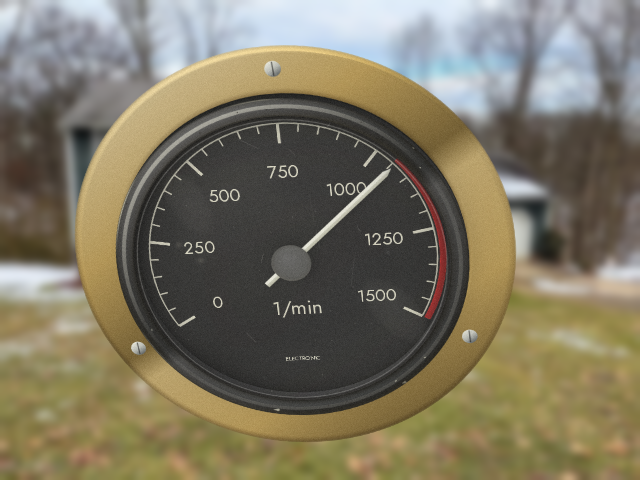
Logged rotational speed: 1050 rpm
